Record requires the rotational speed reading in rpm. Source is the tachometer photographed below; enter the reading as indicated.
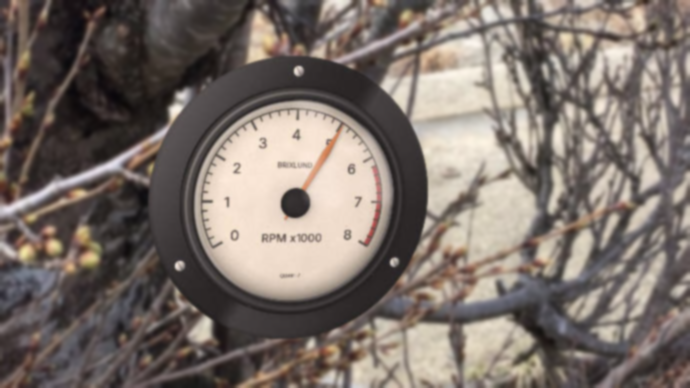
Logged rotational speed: 5000 rpm
